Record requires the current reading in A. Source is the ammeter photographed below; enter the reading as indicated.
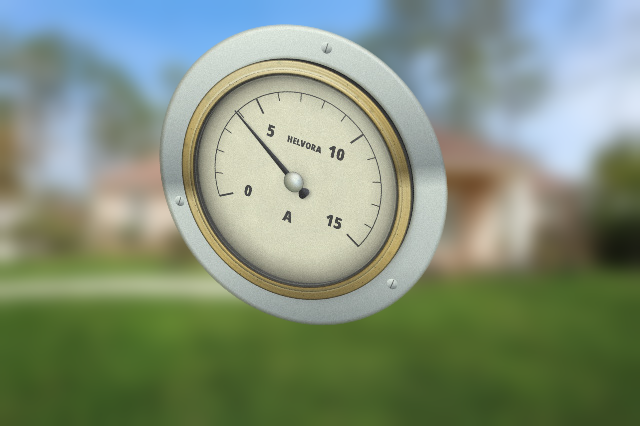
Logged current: 4 A
